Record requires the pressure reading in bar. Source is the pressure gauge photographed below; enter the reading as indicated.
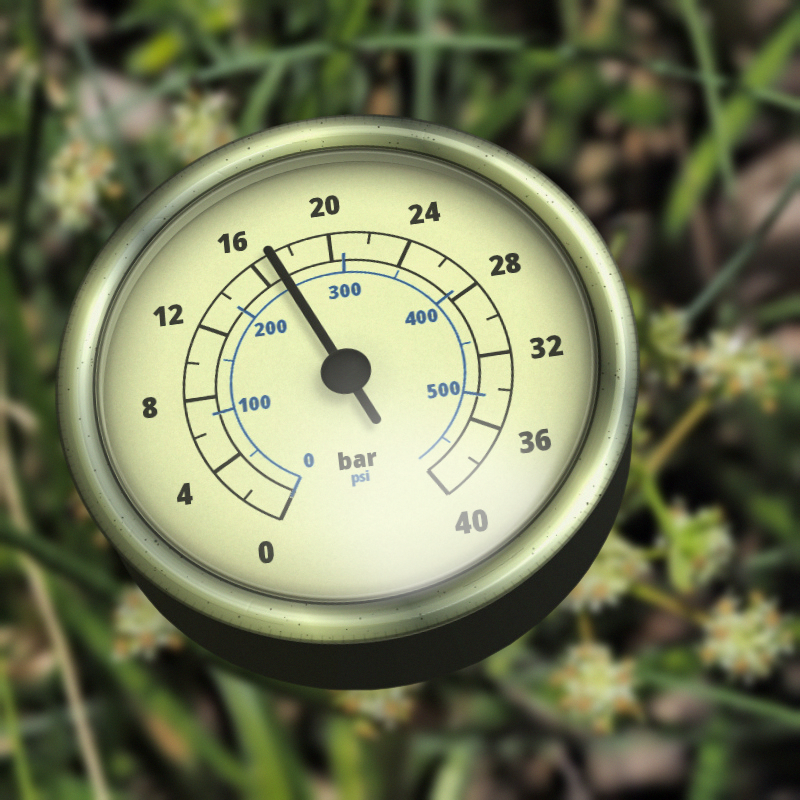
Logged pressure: 17 bar
